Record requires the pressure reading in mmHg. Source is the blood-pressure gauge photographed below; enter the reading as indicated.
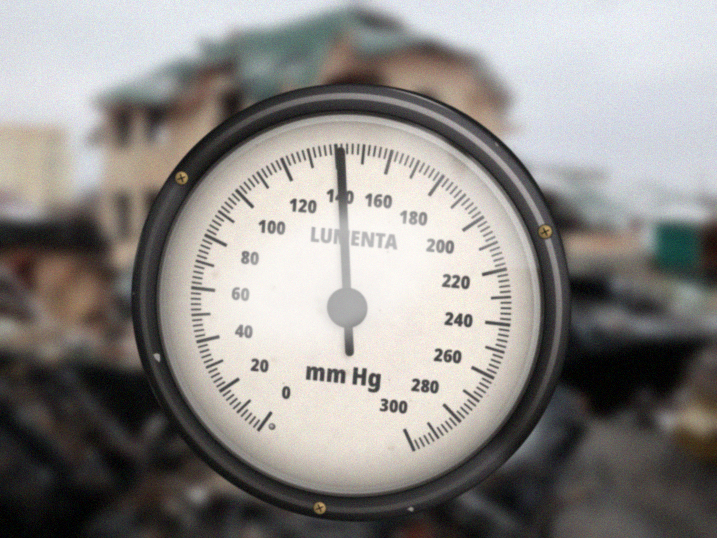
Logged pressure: 142 mmHg
